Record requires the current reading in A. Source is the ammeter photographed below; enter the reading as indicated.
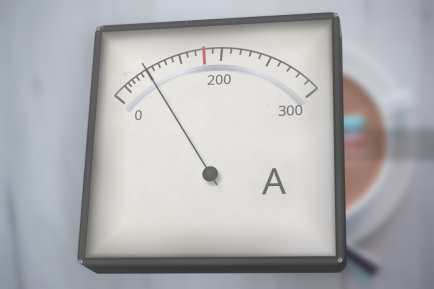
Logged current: 100 A
